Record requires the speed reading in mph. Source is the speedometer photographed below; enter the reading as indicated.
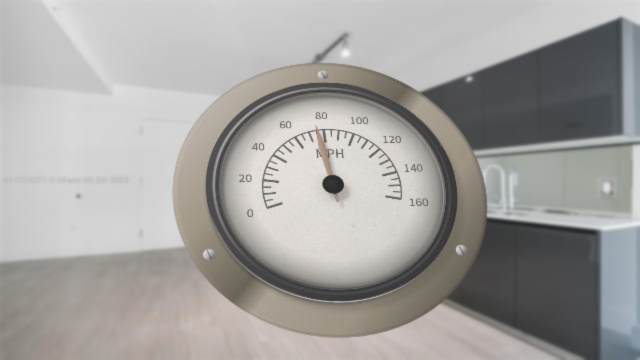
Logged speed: 75 mph
